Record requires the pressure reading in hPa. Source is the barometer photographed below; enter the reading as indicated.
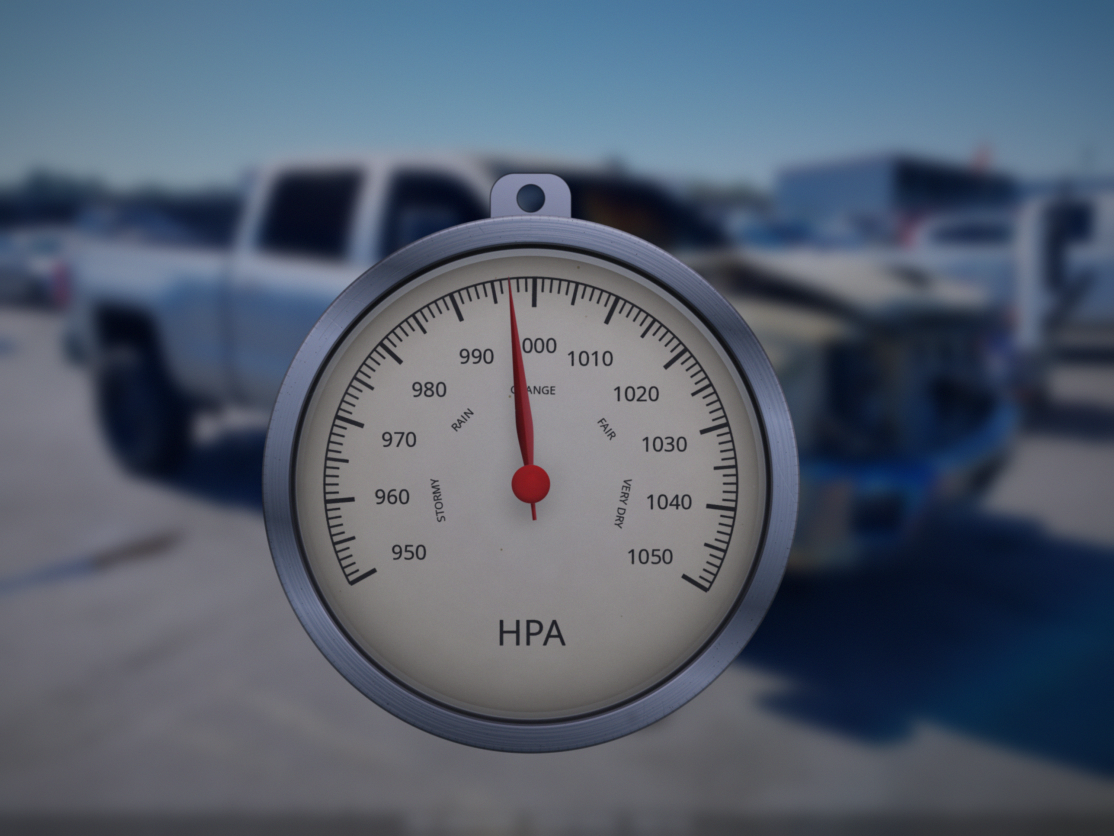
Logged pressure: 997 hPa
